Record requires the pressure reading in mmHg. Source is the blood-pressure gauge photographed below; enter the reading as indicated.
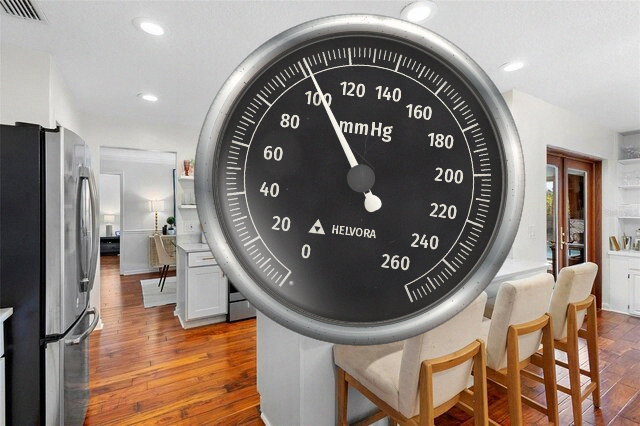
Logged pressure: 102 mmHg
